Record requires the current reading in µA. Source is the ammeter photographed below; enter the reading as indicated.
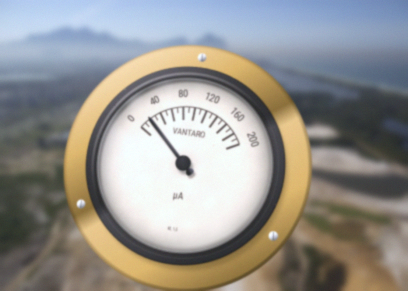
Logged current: 20 µA
